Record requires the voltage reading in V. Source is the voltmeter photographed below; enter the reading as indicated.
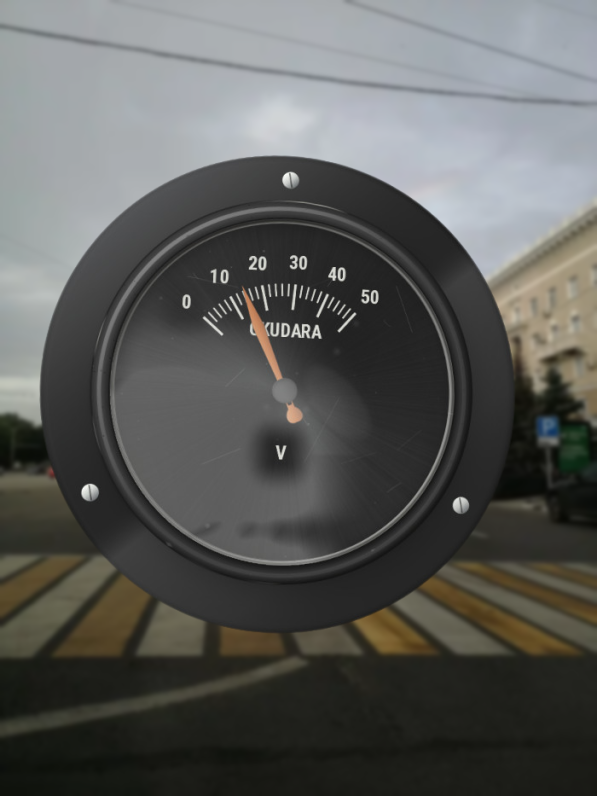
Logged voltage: 14 V
